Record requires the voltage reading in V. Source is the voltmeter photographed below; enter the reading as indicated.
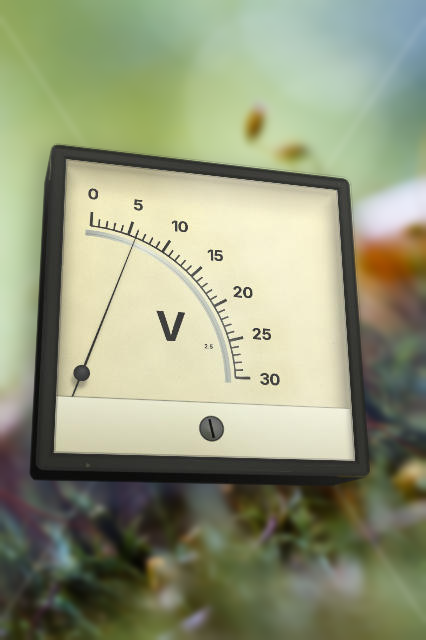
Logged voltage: 6 V
